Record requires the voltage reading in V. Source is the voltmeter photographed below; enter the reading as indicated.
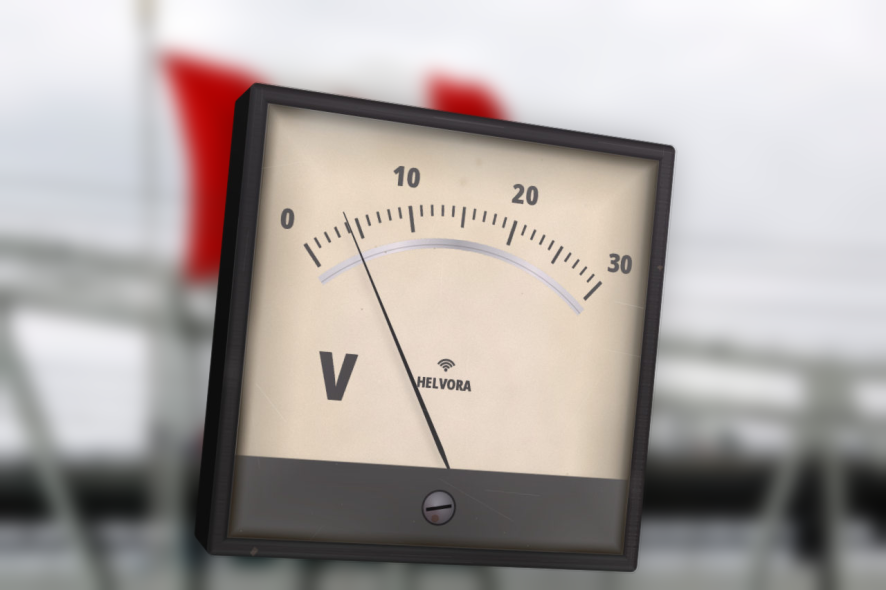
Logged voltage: 4 V
